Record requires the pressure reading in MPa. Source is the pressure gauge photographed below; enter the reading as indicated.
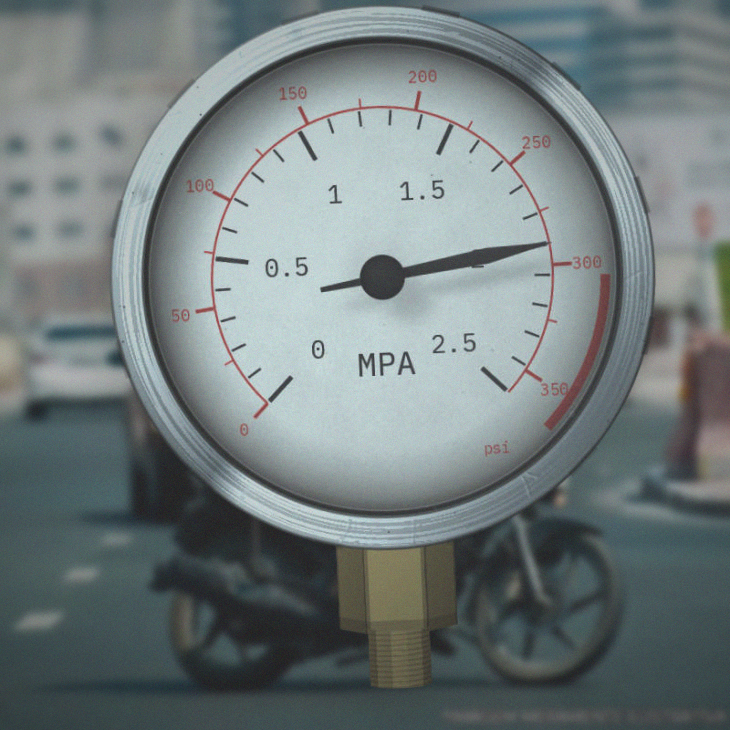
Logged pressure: 2 MPa
